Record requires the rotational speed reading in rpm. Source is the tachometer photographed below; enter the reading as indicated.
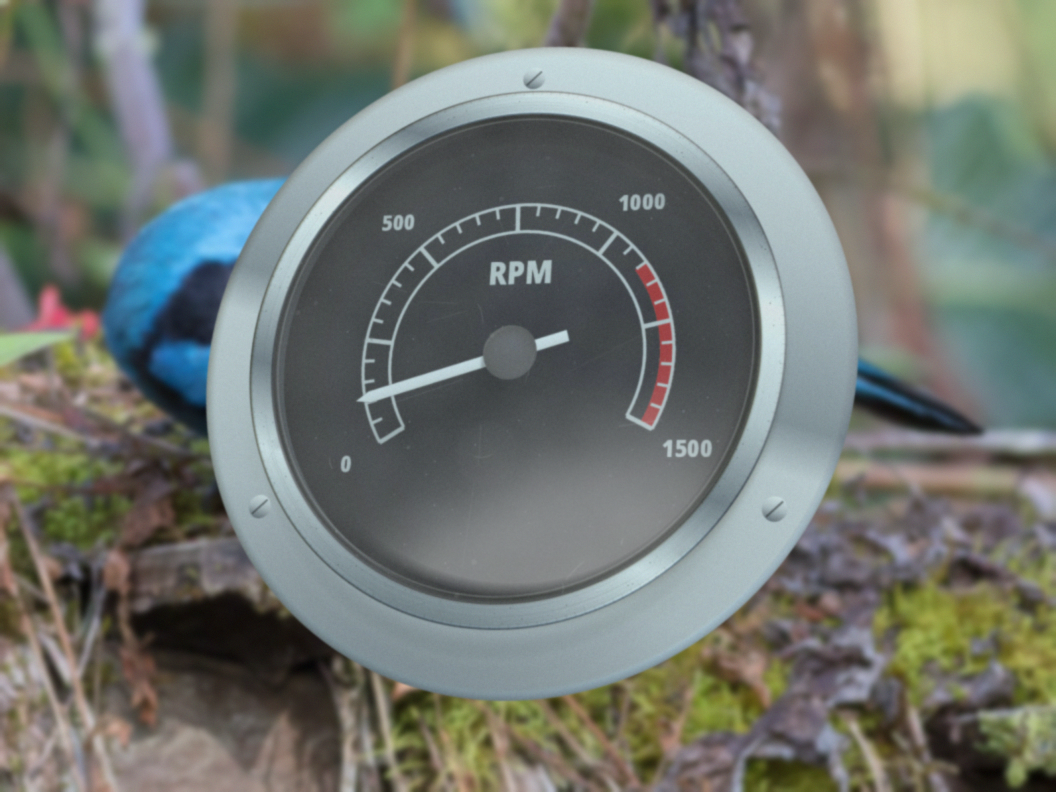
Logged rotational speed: 100 rpm
